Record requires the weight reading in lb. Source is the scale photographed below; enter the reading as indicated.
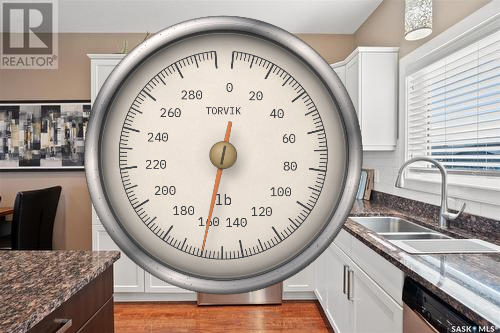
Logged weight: 160 lb
